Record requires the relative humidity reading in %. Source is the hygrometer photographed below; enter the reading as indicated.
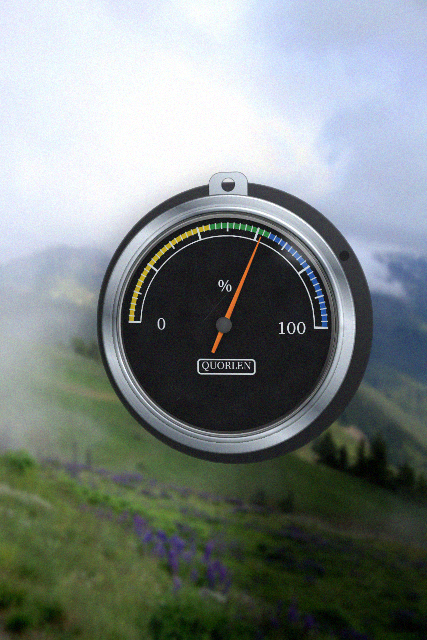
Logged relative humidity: 62 %
